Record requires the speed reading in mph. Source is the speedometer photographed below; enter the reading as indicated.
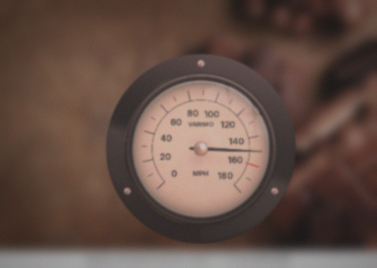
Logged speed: 150 mph
